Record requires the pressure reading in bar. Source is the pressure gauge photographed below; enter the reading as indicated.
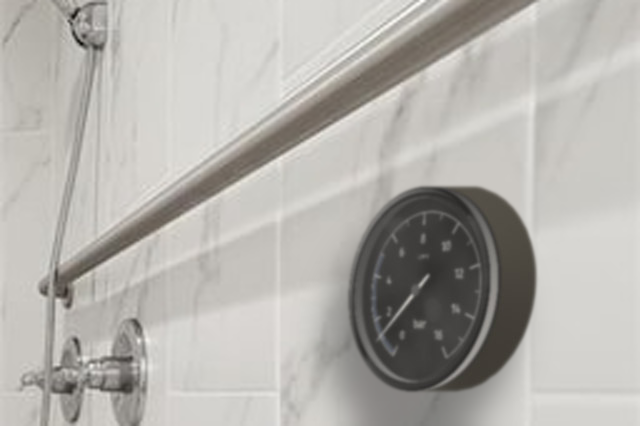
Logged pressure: 1 bar
